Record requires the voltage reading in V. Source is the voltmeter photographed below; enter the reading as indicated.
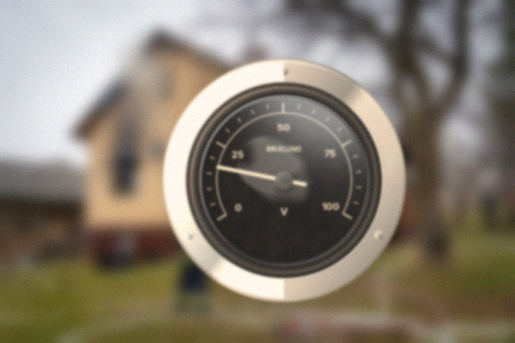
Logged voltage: 17.5 V
